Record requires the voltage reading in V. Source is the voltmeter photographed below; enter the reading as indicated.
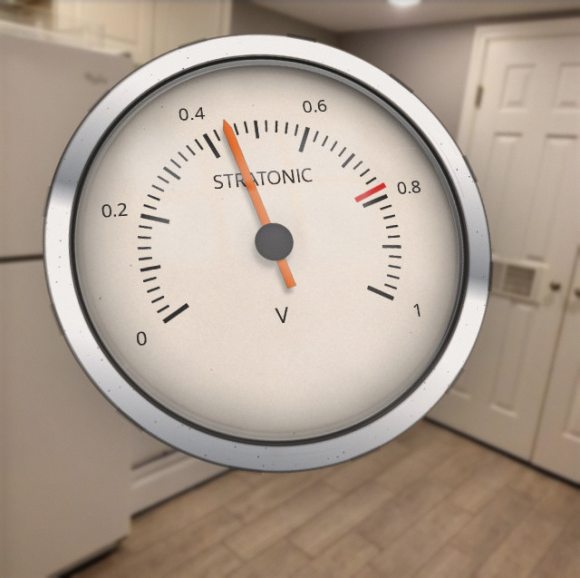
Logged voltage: 0.44 V
